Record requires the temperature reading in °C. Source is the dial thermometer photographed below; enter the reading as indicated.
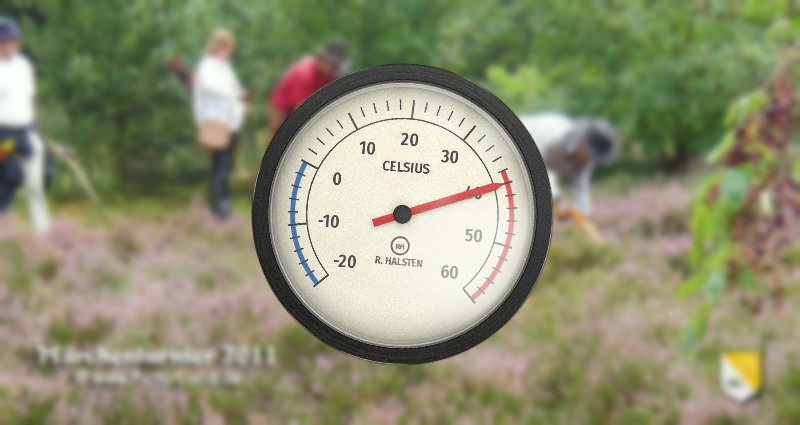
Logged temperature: 40 °C
